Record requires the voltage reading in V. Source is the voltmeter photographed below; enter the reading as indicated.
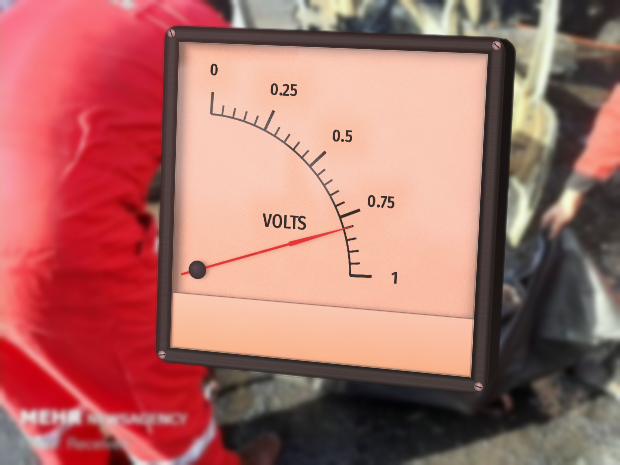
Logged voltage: 0.8 V
